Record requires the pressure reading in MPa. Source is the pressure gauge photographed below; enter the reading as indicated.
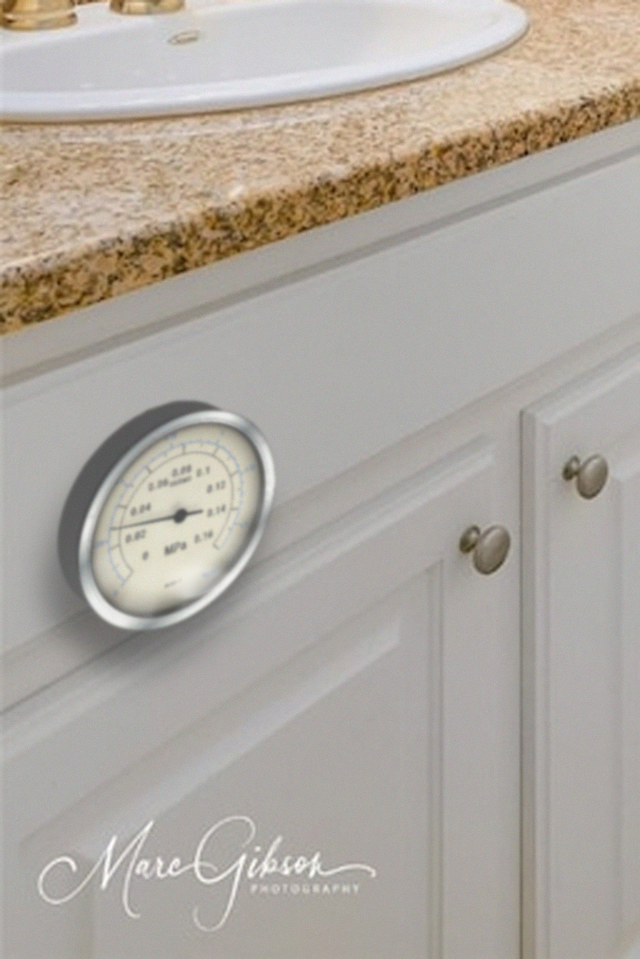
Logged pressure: 0.03 MPa
